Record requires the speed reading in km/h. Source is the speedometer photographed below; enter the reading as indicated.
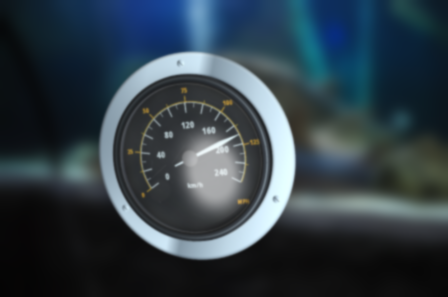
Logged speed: 190 km/h
